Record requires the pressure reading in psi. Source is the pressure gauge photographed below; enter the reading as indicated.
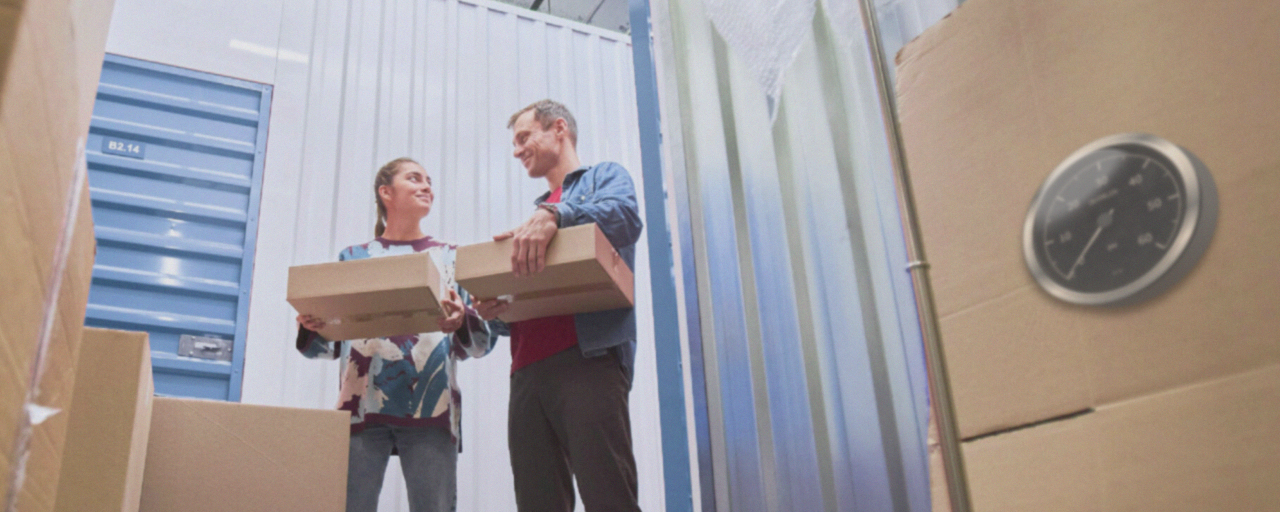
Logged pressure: 0 psi
